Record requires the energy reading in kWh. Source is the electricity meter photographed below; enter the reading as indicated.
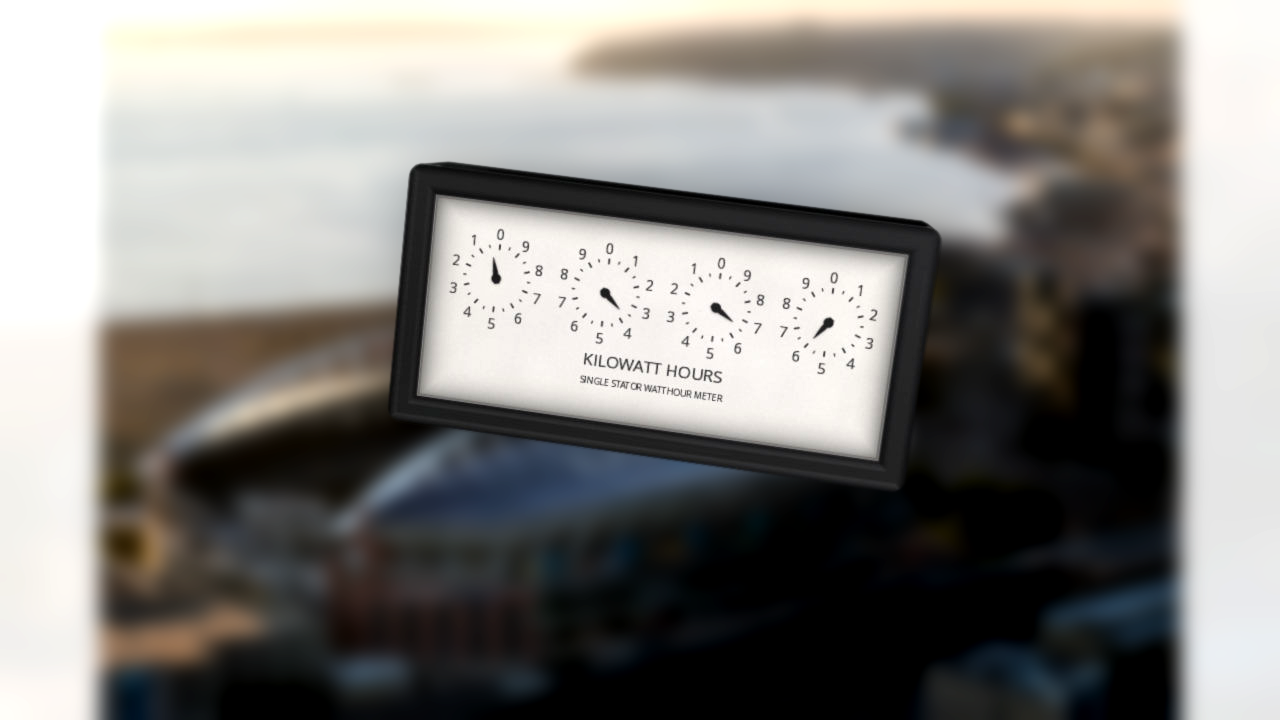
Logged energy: 366 kWh
